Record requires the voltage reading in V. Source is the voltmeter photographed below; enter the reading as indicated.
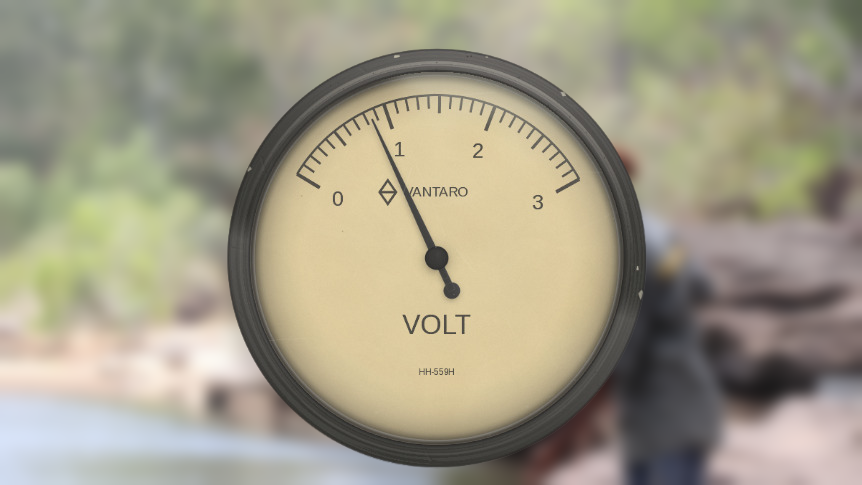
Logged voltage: 0.85 V
